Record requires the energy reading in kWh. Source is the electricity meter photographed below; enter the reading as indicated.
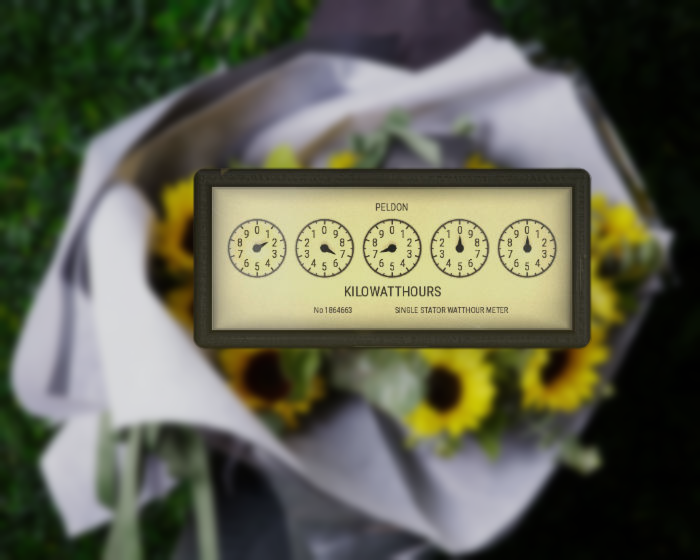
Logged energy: 16700 kWh
